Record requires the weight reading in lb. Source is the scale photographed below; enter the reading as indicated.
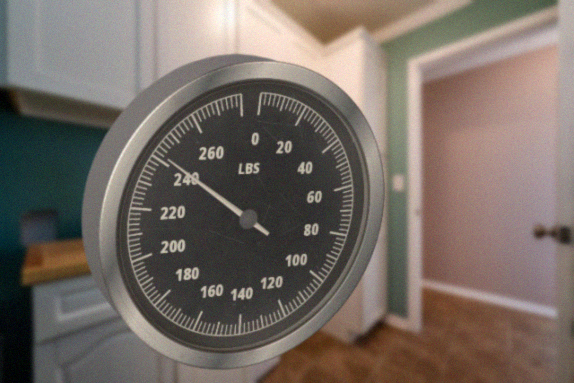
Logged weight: 242 lb
